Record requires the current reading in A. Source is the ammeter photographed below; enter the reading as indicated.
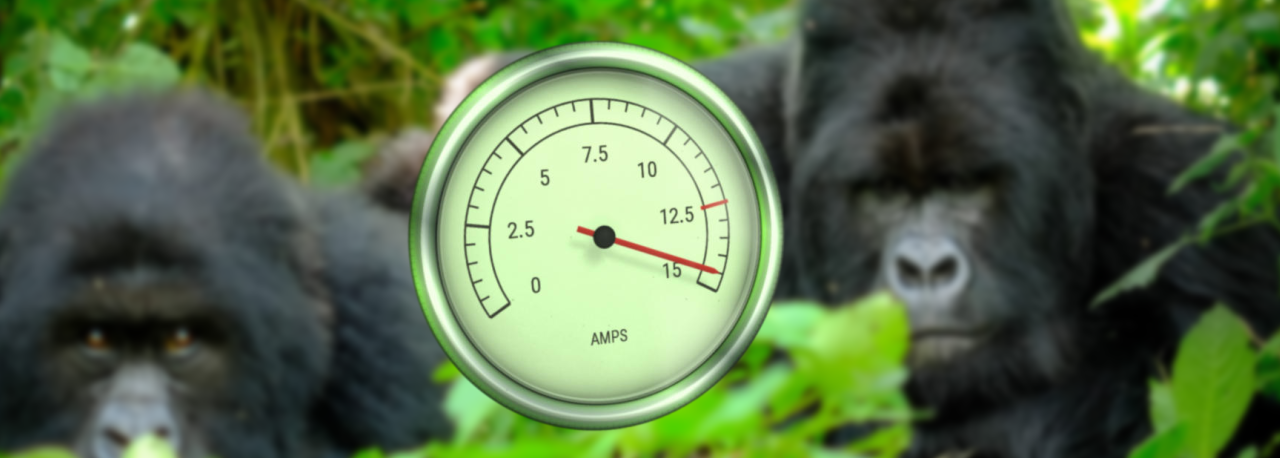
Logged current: 14.5 A
